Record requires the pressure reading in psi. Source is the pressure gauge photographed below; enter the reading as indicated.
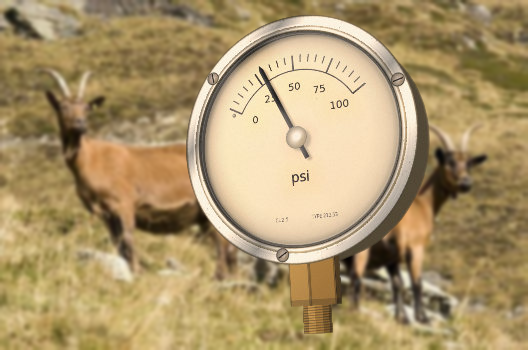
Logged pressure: 30 psi
